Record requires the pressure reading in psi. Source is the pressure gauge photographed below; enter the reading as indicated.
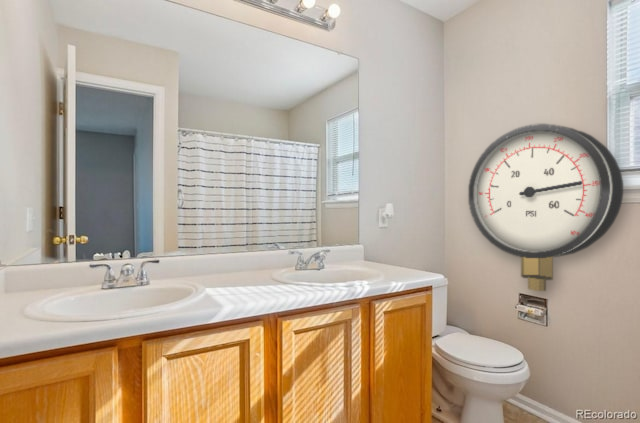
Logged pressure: 50 psi
